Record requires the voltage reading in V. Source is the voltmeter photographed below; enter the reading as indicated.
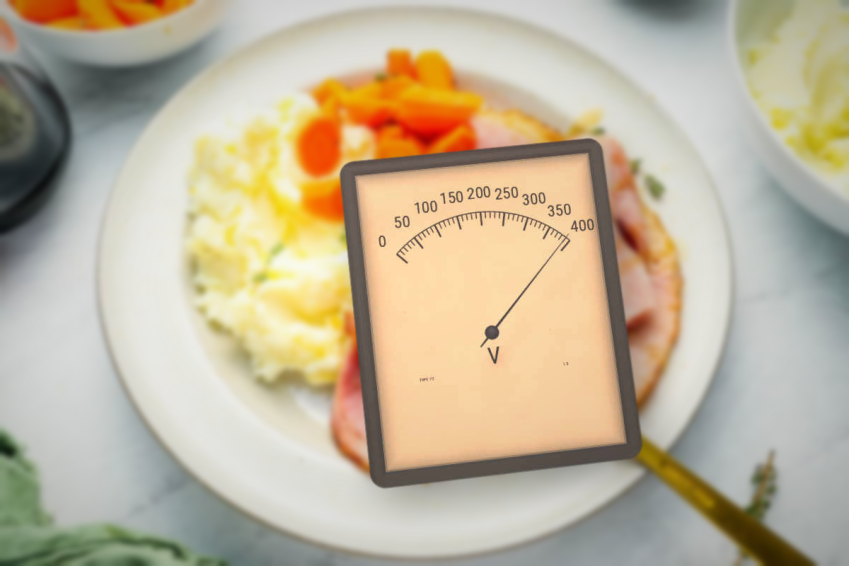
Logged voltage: 390 V
